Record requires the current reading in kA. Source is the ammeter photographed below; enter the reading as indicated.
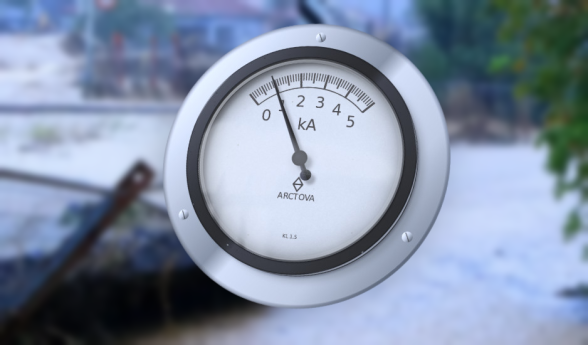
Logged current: 1 kA
